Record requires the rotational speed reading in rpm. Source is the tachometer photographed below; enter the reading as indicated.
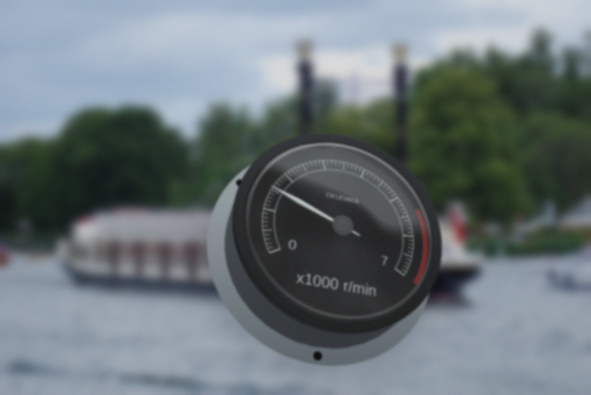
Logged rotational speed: 1500 rpm
